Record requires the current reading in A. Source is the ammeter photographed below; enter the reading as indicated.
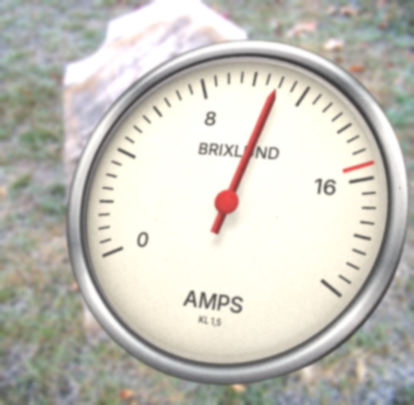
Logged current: 11 A
